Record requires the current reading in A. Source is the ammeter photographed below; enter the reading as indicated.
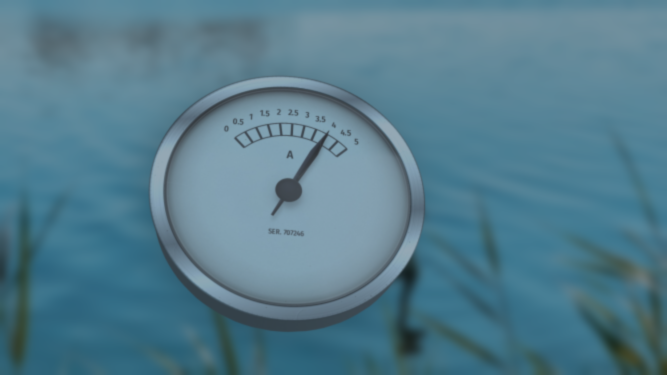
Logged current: 4 A
